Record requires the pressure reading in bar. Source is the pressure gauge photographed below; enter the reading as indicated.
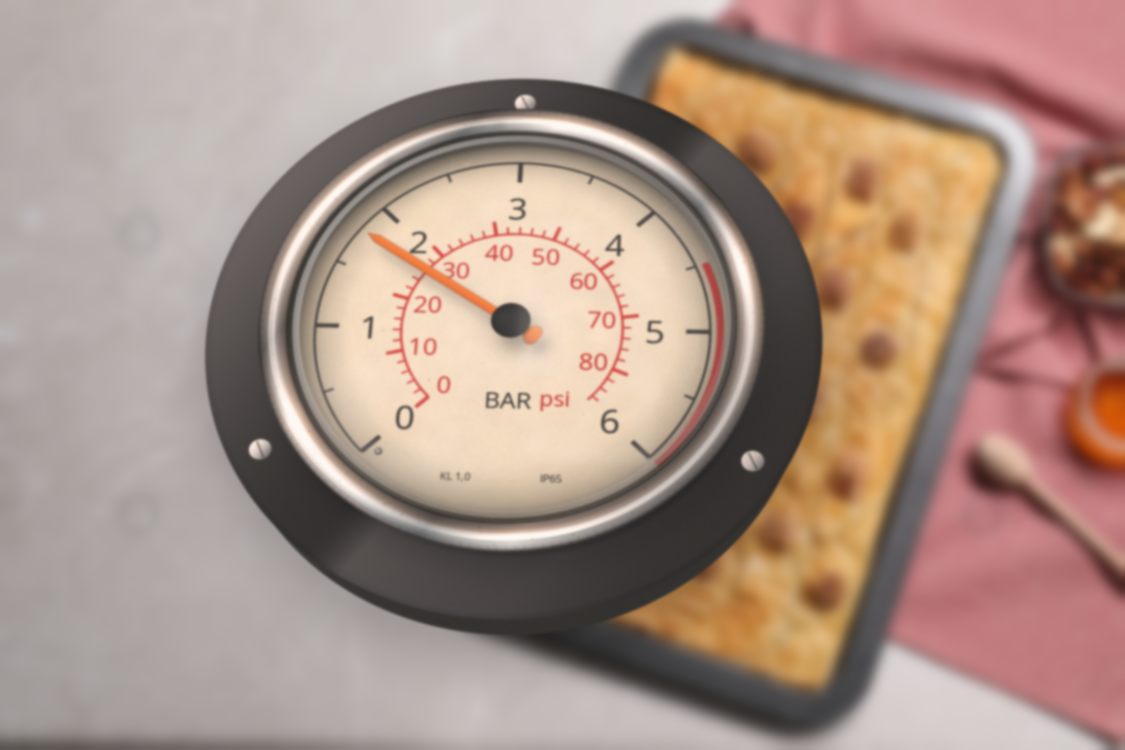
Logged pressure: 1.75 bar
